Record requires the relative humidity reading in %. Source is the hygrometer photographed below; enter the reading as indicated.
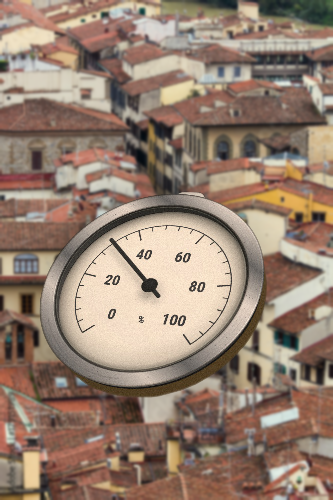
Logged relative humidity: 32 %
